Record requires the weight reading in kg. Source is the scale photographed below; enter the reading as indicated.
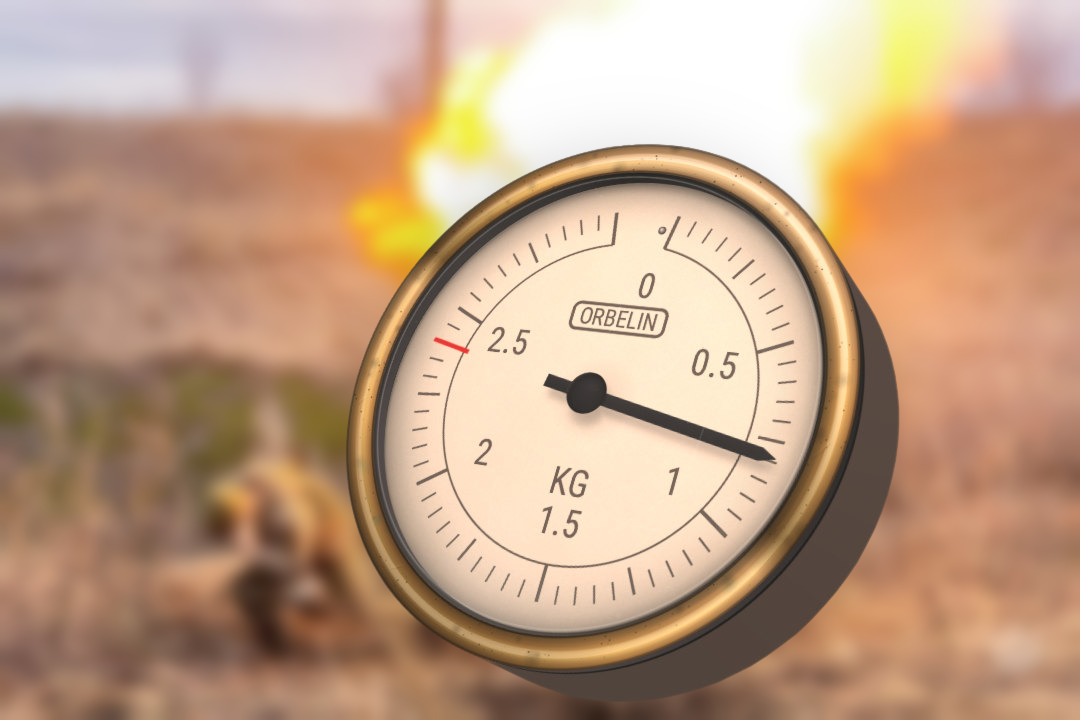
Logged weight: 0.8 kg
